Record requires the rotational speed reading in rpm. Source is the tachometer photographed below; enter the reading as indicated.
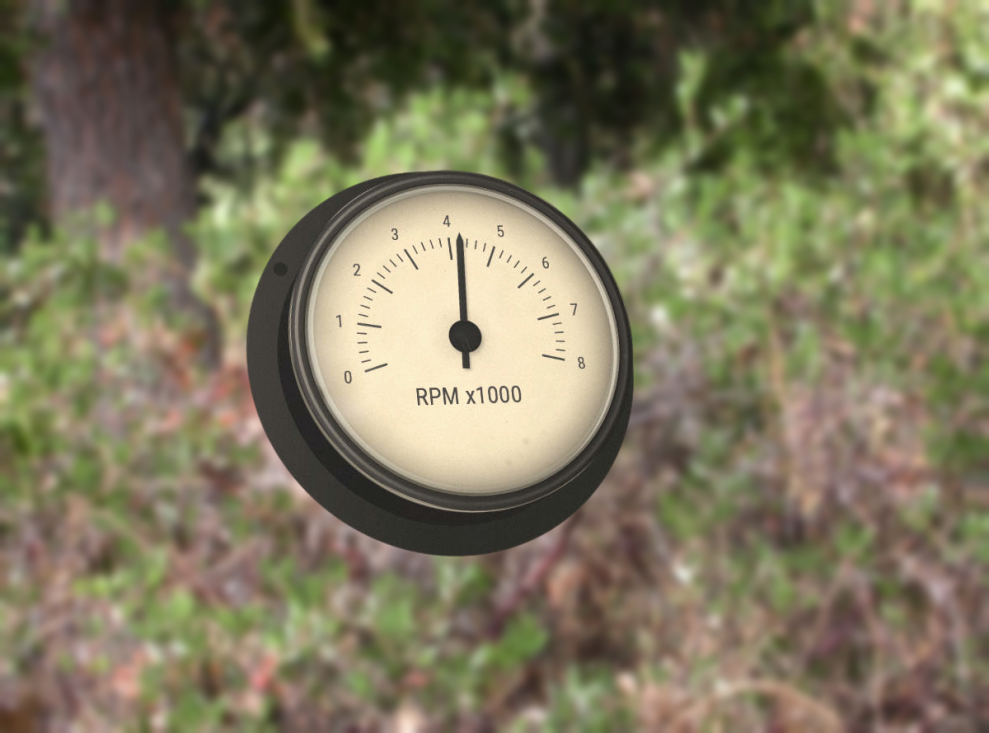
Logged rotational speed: 4200 rpm
